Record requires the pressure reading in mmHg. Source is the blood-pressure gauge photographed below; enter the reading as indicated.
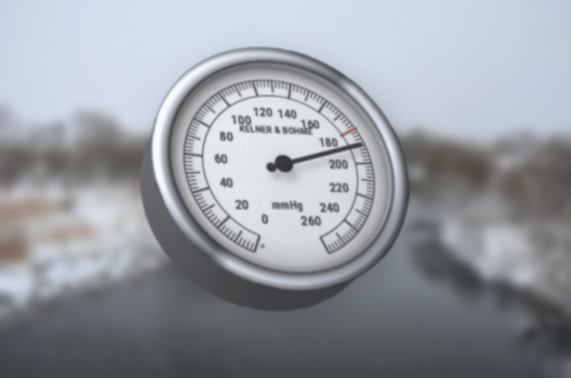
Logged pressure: 190 mmHg
